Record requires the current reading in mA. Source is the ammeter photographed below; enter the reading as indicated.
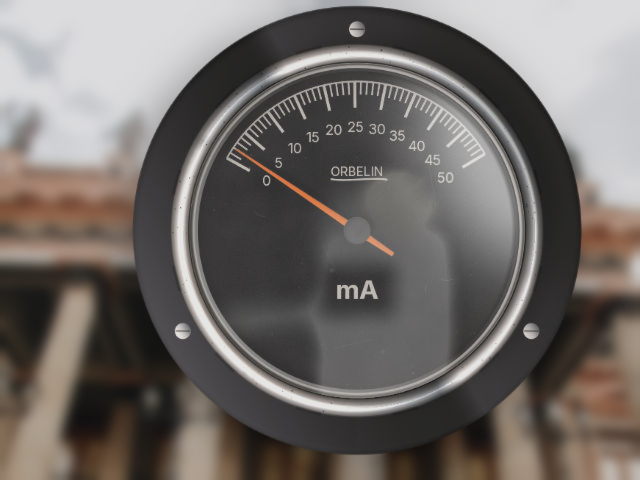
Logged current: 2 mA
